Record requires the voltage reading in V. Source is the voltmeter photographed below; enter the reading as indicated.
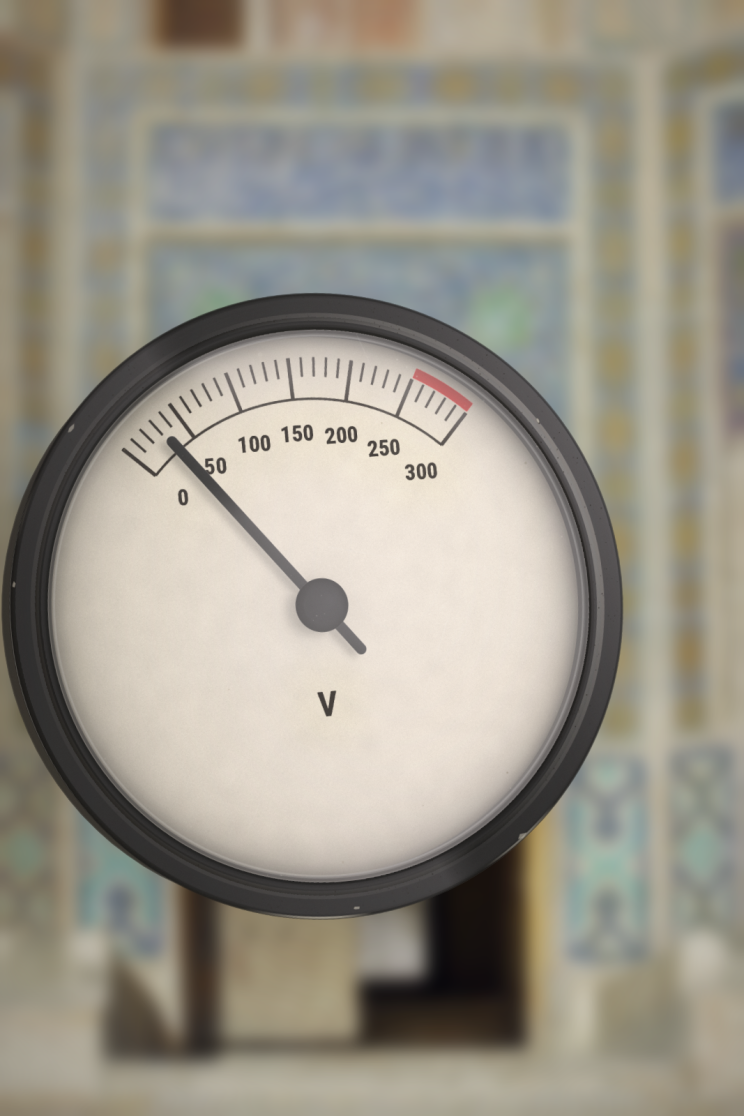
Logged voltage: 30 V
